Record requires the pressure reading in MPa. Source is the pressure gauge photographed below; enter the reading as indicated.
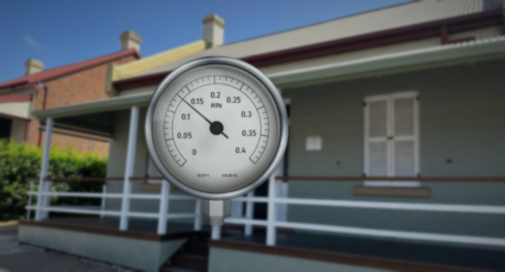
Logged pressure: 0.13 MPa
